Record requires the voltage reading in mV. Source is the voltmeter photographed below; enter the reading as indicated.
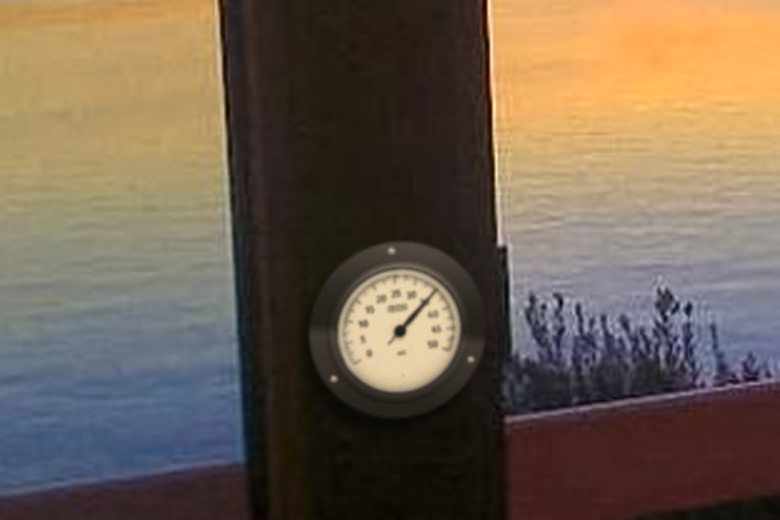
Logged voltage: 35 mV
